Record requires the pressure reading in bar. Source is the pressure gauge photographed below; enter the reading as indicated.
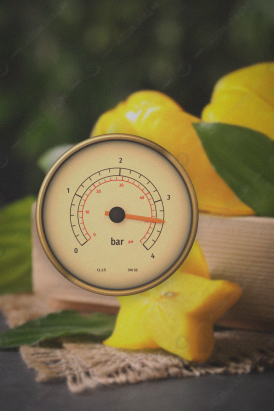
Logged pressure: 3.4 bar
